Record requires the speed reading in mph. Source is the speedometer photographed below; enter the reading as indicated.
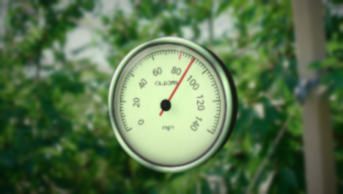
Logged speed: 90 mph
